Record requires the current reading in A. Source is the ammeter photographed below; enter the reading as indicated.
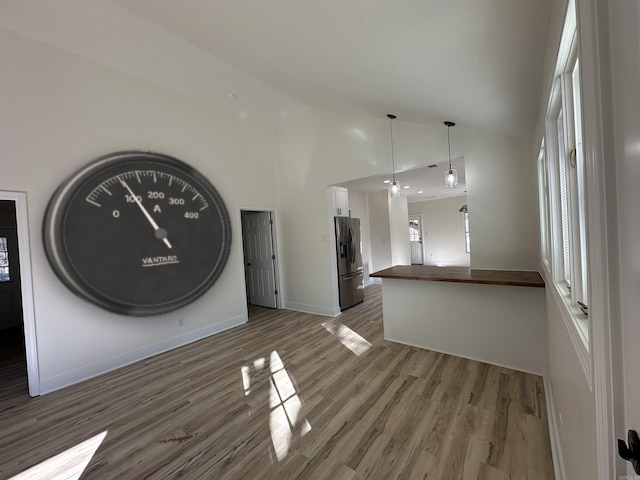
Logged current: 100 A
